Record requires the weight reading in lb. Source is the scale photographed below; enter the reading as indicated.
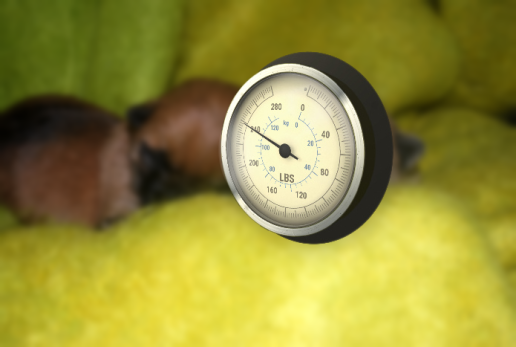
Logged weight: 240 lb
